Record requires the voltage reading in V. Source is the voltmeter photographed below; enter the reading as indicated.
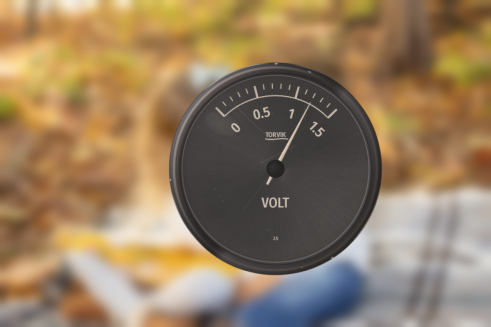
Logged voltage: 1.2 V
